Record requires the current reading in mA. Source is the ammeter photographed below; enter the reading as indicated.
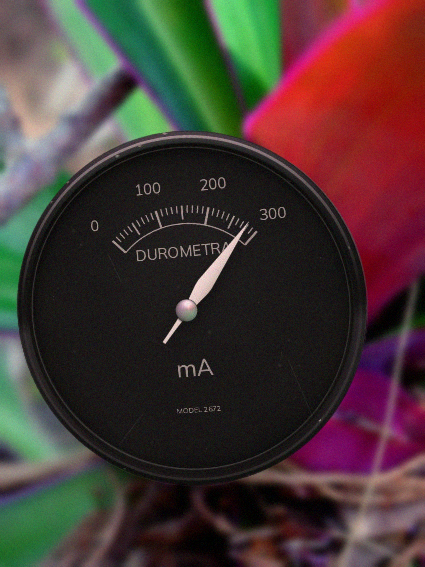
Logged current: 280 mA
